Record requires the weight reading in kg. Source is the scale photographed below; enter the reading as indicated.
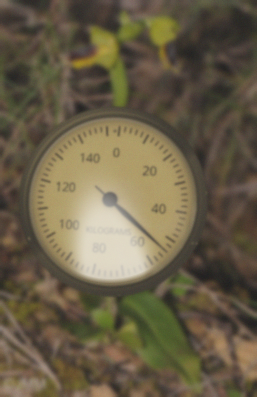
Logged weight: 54 kg
